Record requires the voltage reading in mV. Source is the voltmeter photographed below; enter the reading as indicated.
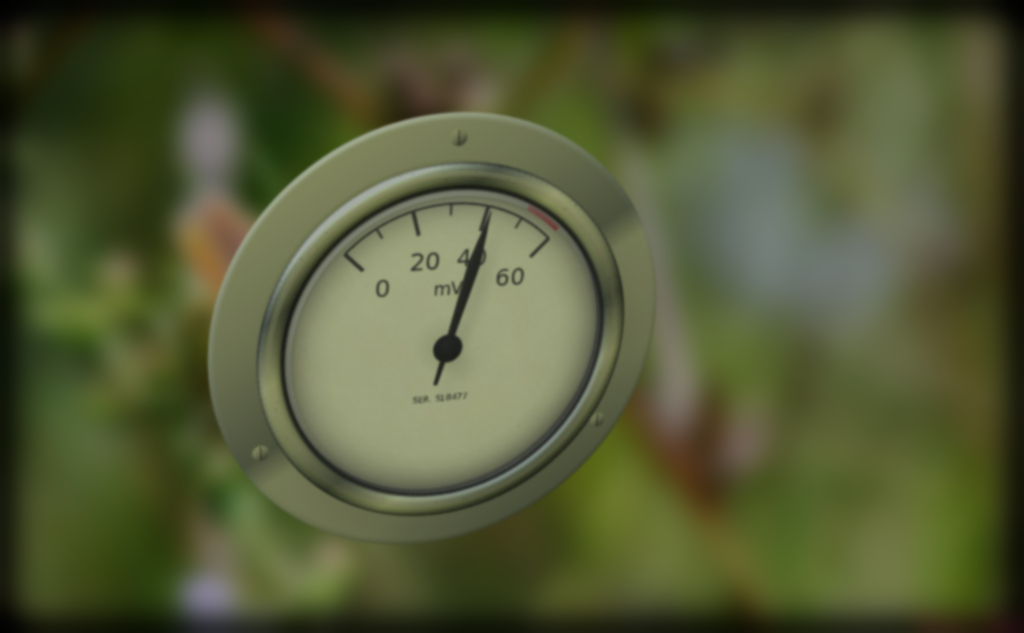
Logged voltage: 40 mV
